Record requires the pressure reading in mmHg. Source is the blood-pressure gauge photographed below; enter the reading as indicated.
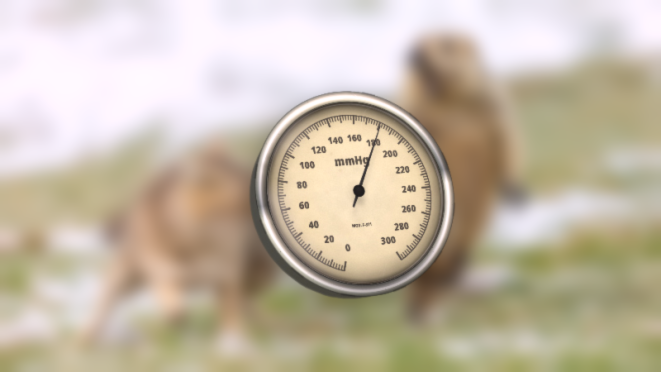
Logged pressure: 180 mmHg
